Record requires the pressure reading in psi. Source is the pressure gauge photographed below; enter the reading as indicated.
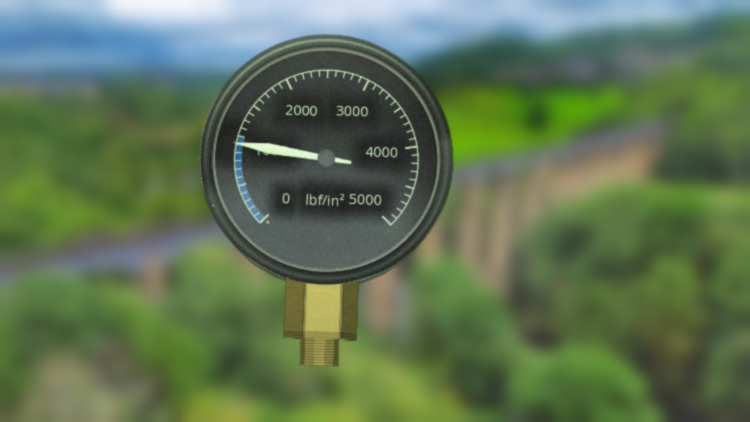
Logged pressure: 1000 psi
